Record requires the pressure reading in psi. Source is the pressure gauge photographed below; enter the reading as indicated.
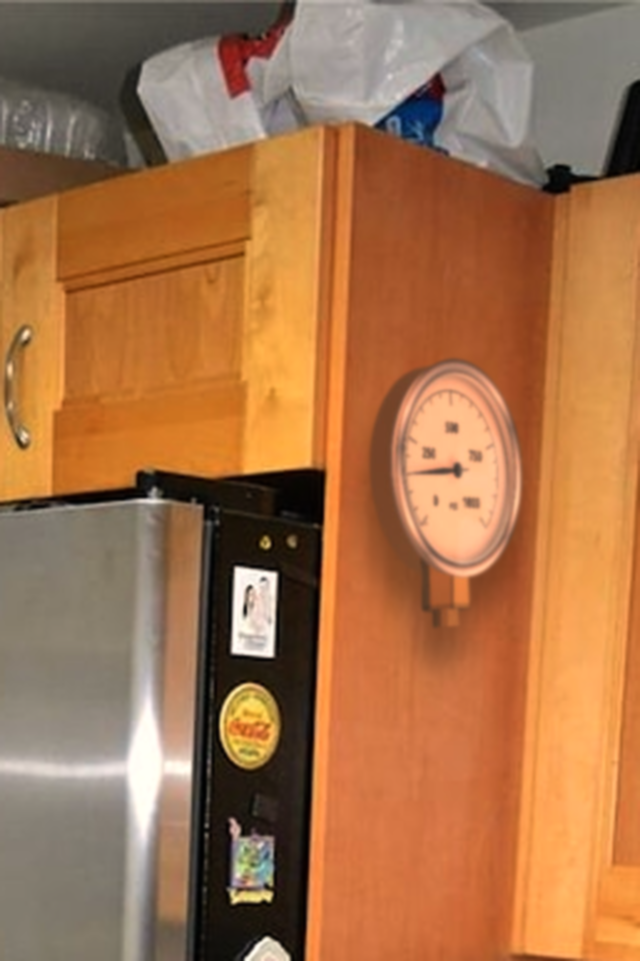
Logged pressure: 150 psi
